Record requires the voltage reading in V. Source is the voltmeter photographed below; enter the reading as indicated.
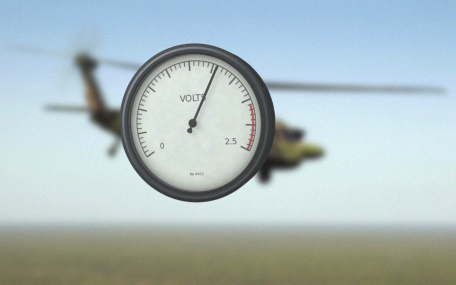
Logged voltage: 1.55 V
